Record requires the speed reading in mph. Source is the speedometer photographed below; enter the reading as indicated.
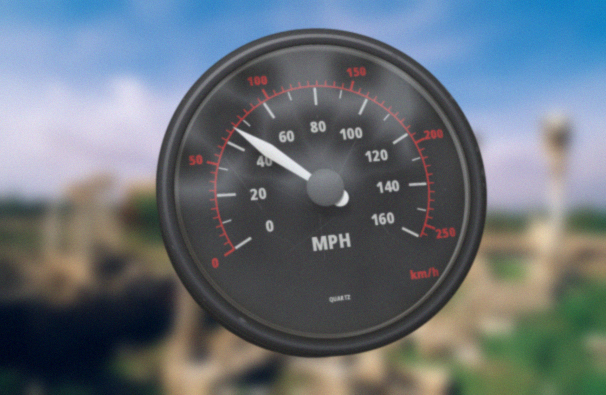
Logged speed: 45 mph
